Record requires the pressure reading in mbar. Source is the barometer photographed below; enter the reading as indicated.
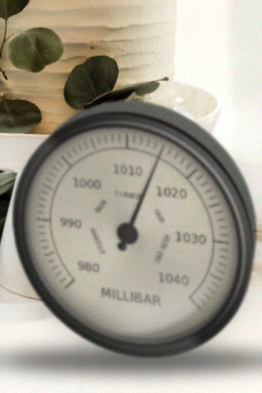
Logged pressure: 1015 mbar
